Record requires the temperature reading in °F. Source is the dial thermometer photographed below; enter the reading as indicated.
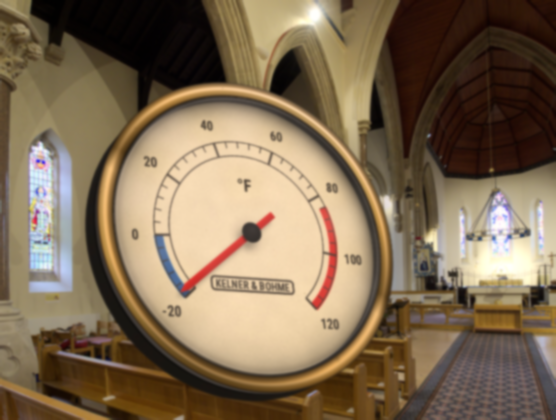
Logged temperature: -18 °F
